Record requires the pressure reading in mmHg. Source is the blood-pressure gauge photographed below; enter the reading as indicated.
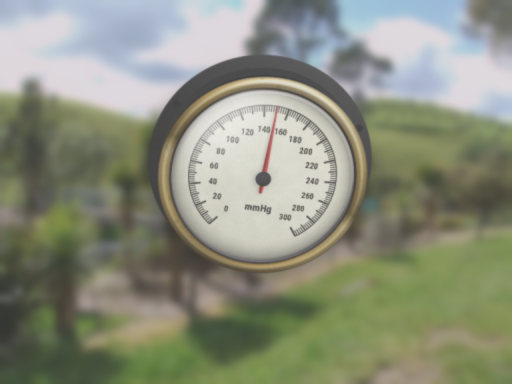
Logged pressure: 150 mmHg
